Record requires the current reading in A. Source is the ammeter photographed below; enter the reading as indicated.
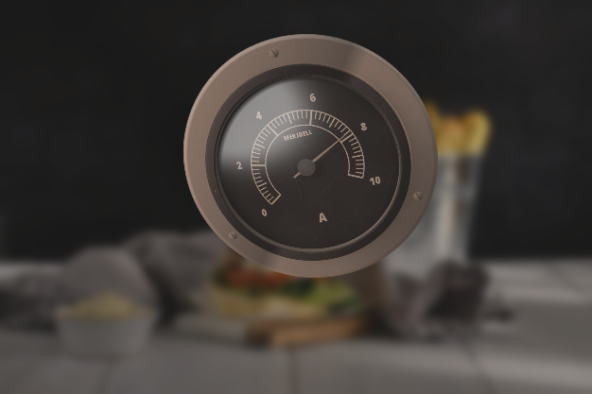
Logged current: 7.8 A
